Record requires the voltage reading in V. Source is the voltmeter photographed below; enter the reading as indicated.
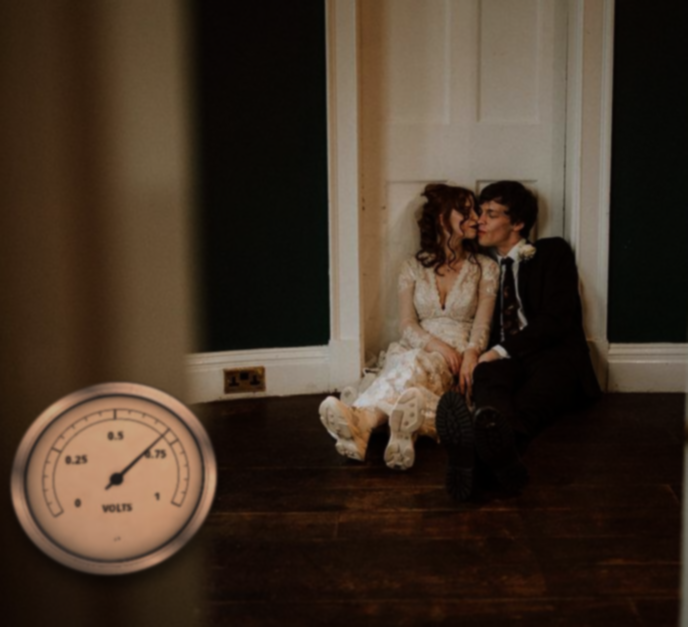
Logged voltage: 0.7 V
